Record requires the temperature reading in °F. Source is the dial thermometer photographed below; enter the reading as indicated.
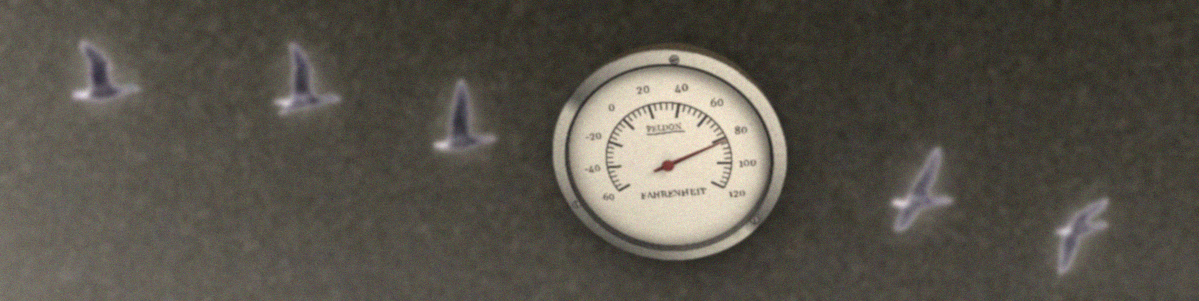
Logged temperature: 80 °F
